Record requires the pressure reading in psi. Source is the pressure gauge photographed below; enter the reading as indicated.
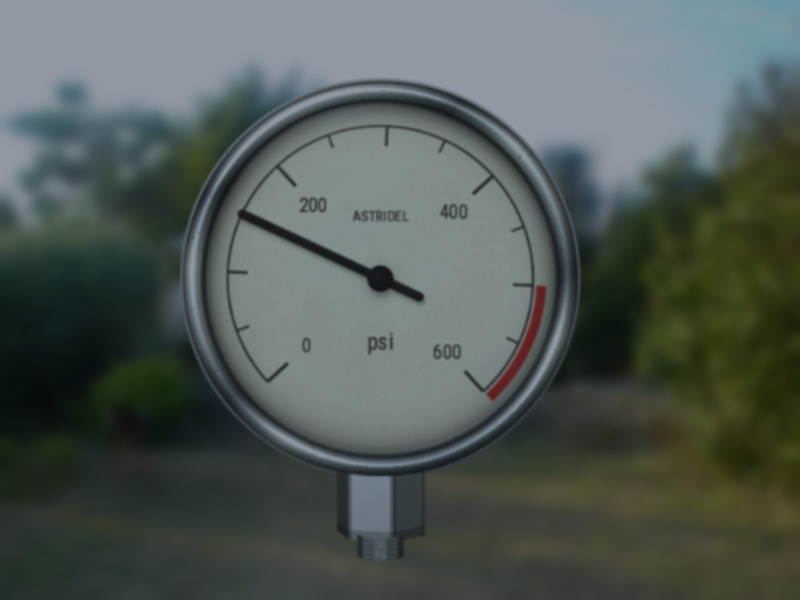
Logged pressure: 150 psi
